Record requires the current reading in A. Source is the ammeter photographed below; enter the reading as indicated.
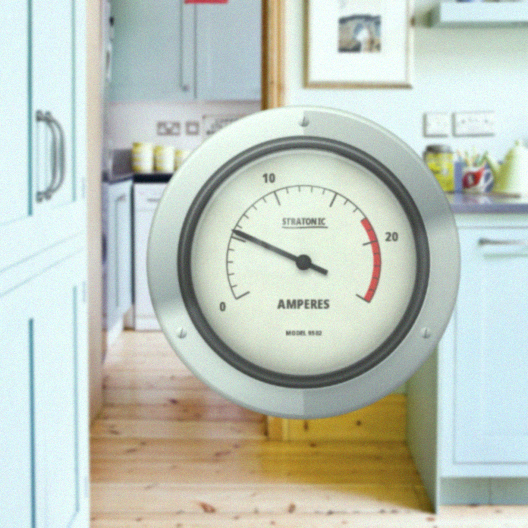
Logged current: 5.5 A
